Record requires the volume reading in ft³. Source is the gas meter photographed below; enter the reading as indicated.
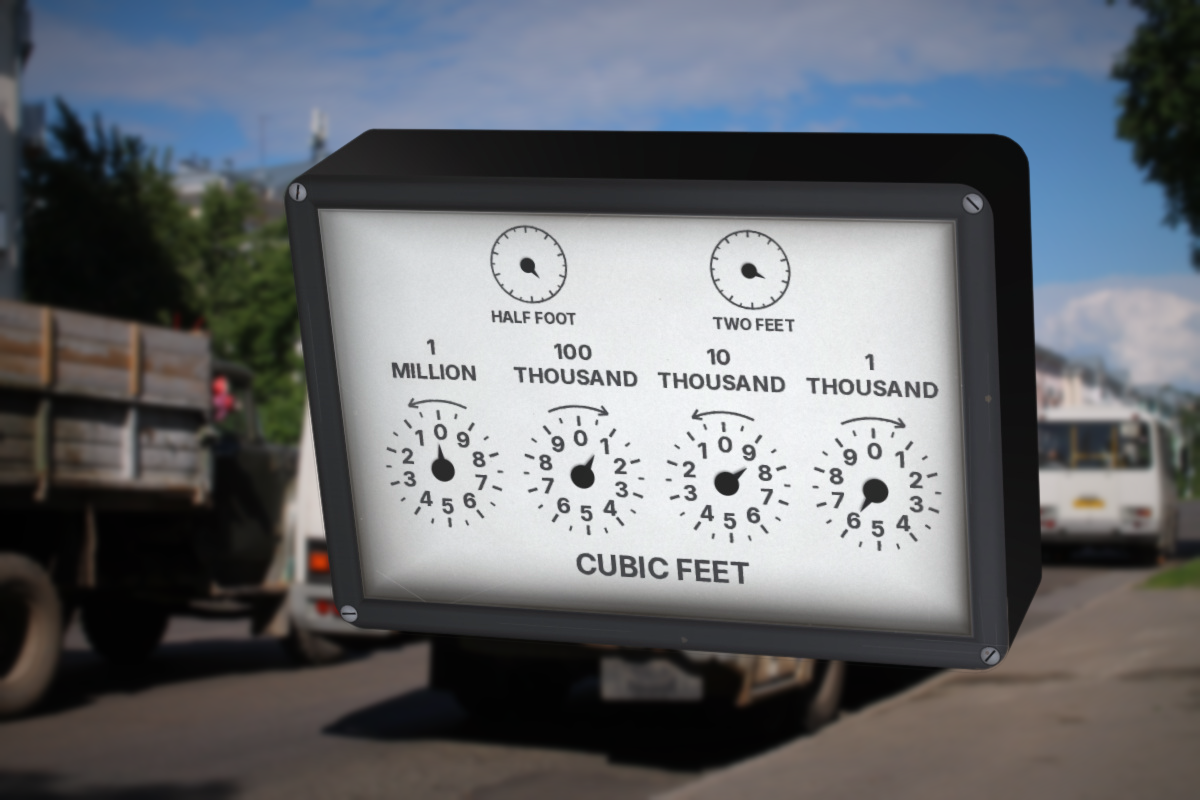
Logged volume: 8600 ft³
